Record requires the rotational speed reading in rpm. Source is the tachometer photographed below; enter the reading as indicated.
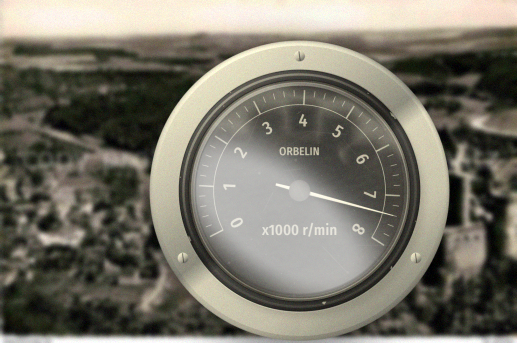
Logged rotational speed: 7400 rpm
